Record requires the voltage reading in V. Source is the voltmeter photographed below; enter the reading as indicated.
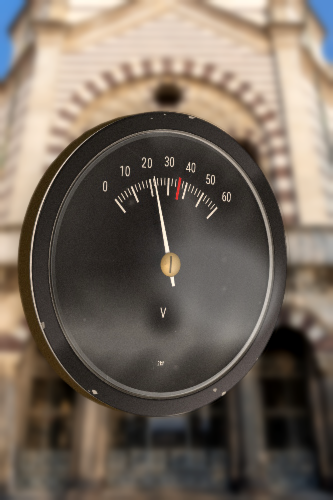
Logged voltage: 20 V
